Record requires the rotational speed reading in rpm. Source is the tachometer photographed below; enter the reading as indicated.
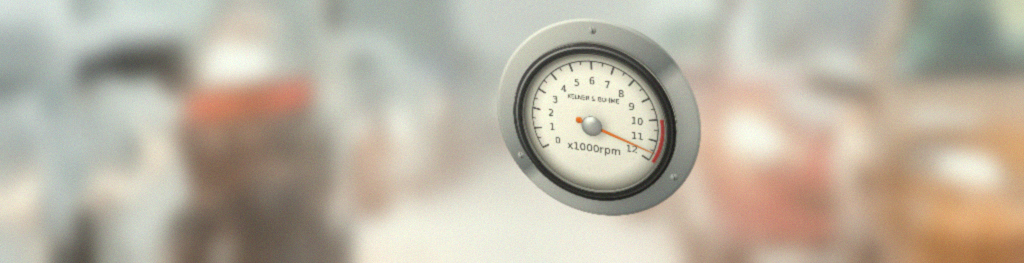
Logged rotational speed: 11500 rpm
